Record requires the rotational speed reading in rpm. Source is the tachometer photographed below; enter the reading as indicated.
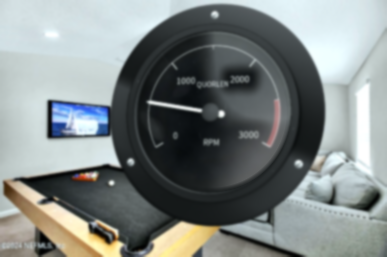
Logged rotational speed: 500 rpm
